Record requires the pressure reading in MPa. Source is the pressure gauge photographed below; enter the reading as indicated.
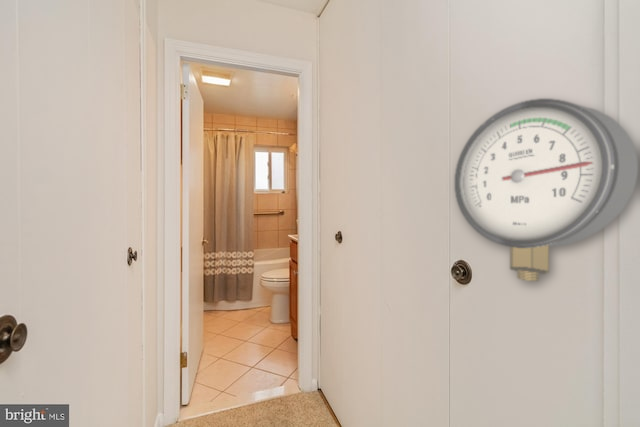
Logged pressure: 8.6 MPa
